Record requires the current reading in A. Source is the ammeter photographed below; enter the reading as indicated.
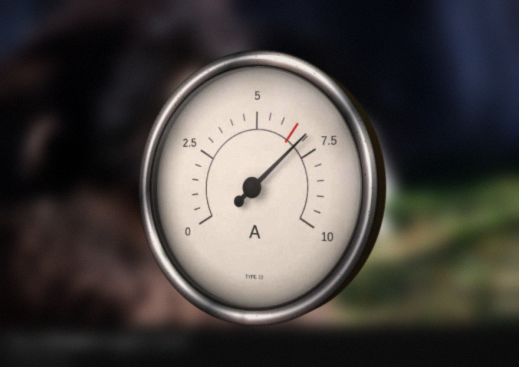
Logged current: 7 A
